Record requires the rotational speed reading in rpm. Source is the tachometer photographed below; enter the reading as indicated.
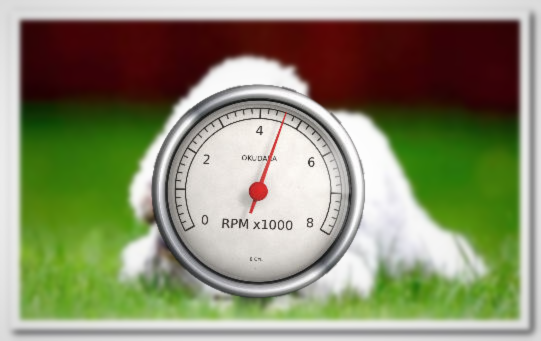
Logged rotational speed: 4600 rpm
